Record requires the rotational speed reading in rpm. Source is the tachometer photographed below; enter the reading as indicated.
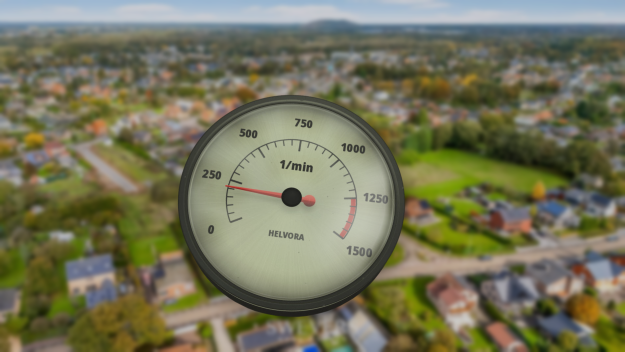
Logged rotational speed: 200 rpm
